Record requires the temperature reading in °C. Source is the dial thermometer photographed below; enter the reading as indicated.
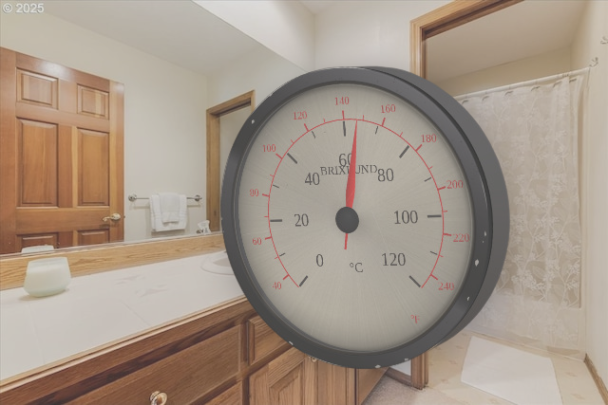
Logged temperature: 65 °C
